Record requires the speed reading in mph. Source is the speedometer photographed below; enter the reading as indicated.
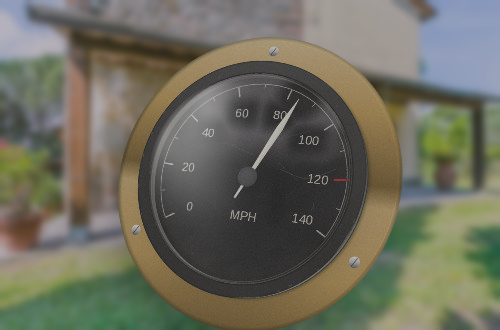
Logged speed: 85 mph
